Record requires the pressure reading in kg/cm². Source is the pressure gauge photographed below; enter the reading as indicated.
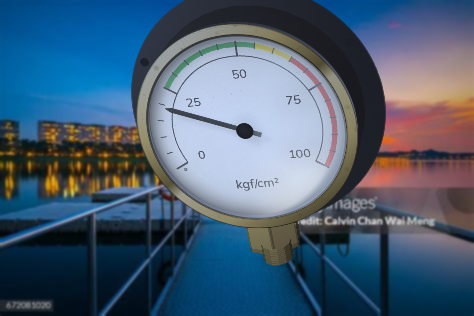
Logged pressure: 20 kg/cm²
